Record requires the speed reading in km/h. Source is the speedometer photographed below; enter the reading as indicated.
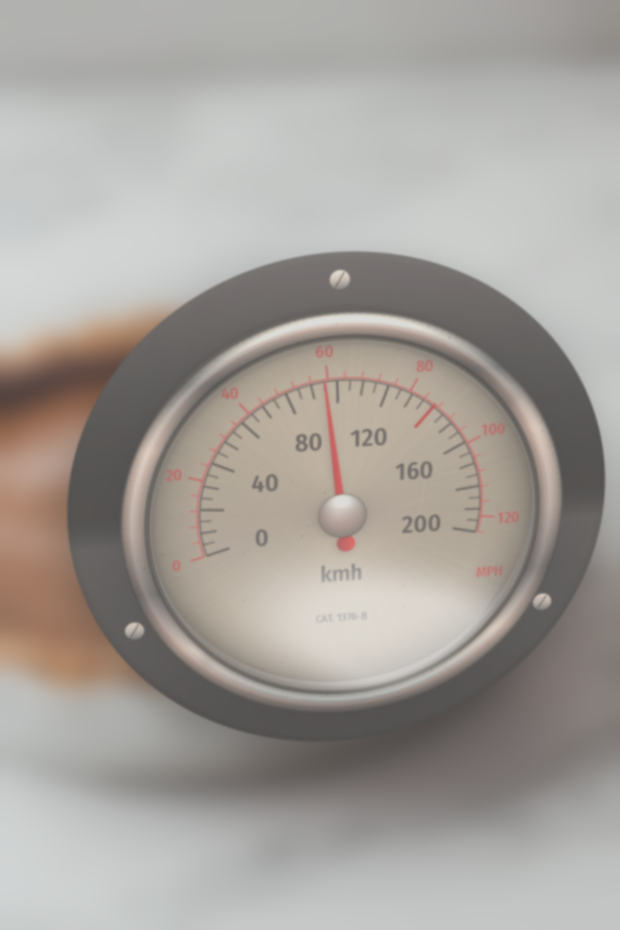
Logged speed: 95 km/h
